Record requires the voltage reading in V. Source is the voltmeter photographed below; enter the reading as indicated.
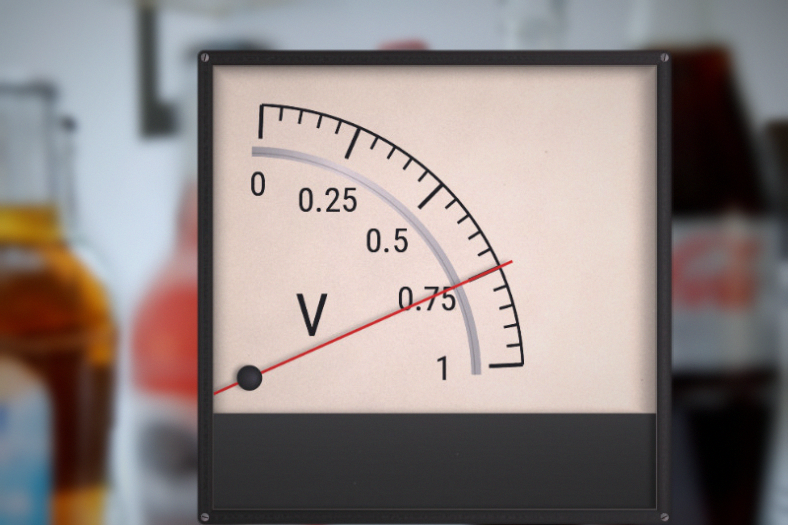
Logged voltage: 0.75 V
